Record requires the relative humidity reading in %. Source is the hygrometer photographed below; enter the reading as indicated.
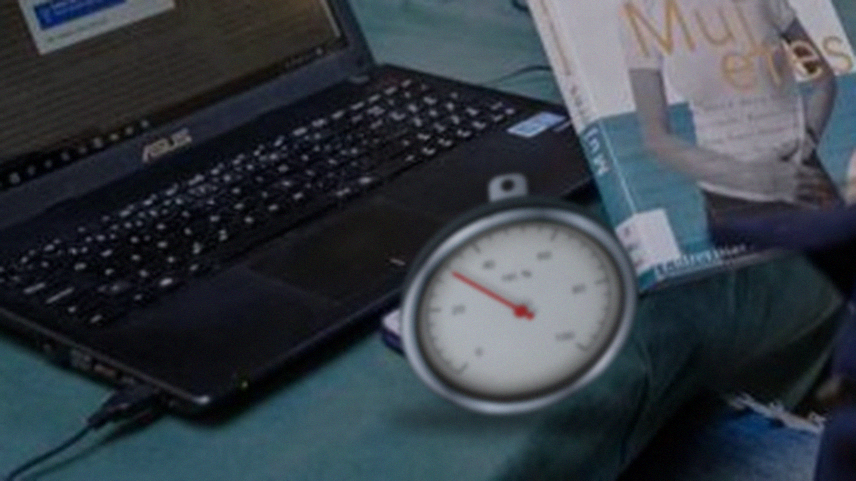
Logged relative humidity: 32 %
